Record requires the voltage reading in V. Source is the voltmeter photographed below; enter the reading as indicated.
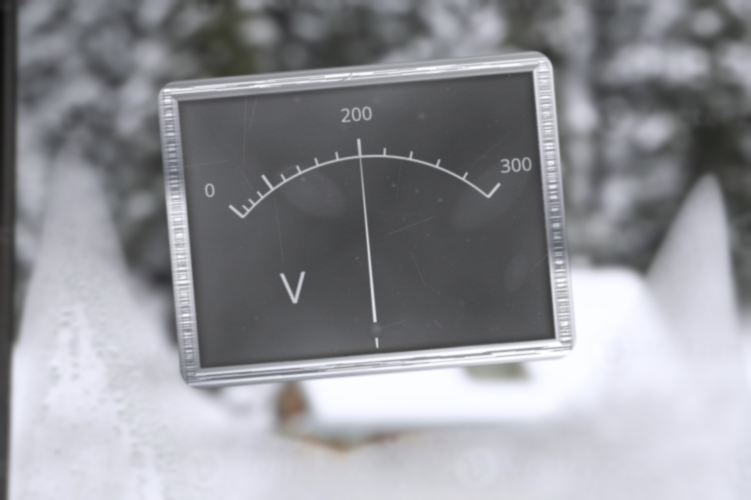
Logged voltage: 200 V
